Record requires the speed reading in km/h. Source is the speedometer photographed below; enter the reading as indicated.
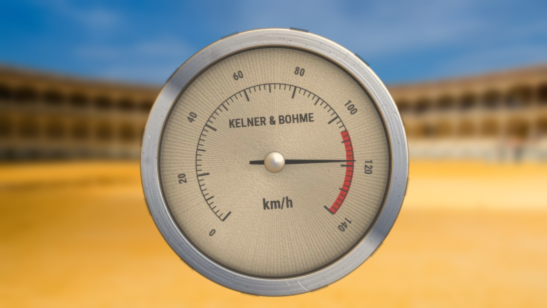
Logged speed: 118 km/h
